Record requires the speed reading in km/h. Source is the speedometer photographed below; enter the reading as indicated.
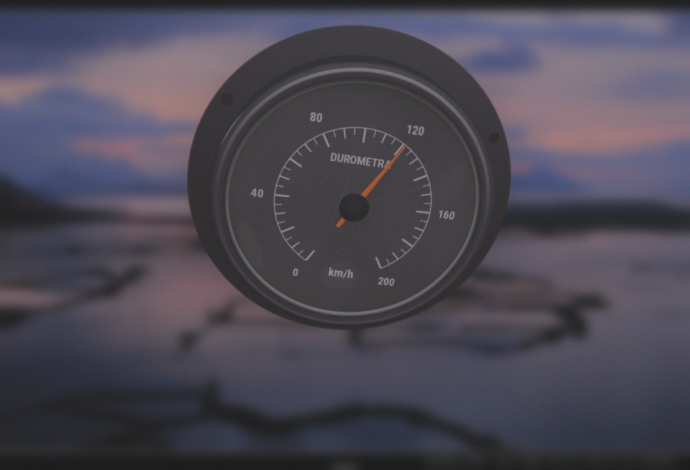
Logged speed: 120 km/h
